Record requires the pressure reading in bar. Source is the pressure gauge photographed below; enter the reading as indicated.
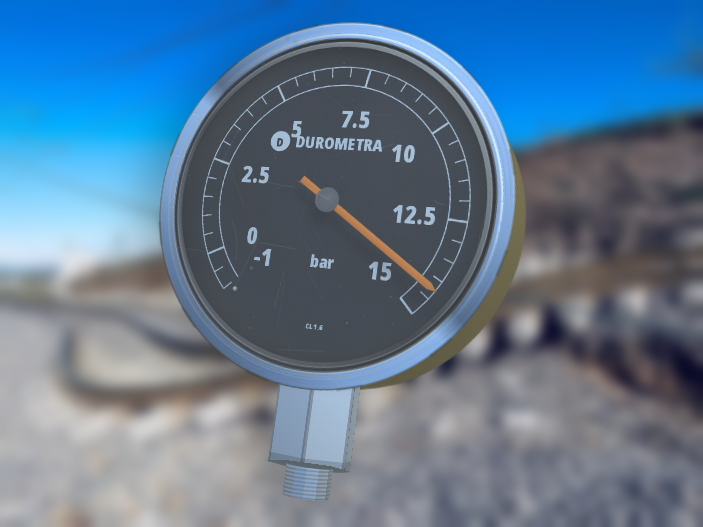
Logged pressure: 14.25 bar
